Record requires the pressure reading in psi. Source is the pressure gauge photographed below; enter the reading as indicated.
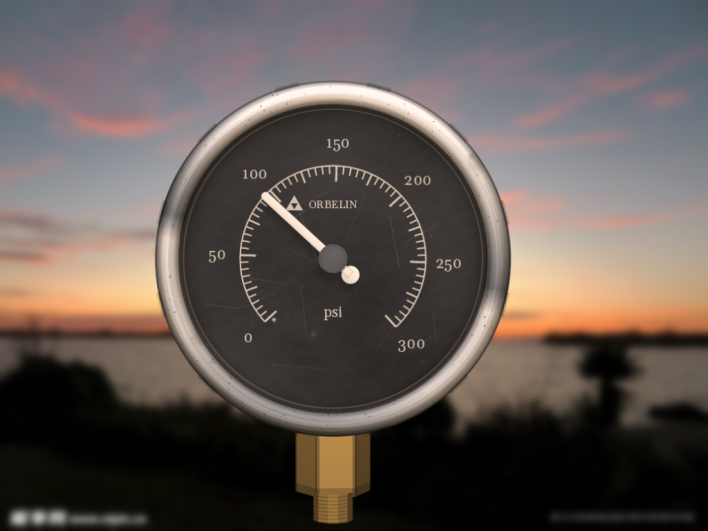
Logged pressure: 95 psi
